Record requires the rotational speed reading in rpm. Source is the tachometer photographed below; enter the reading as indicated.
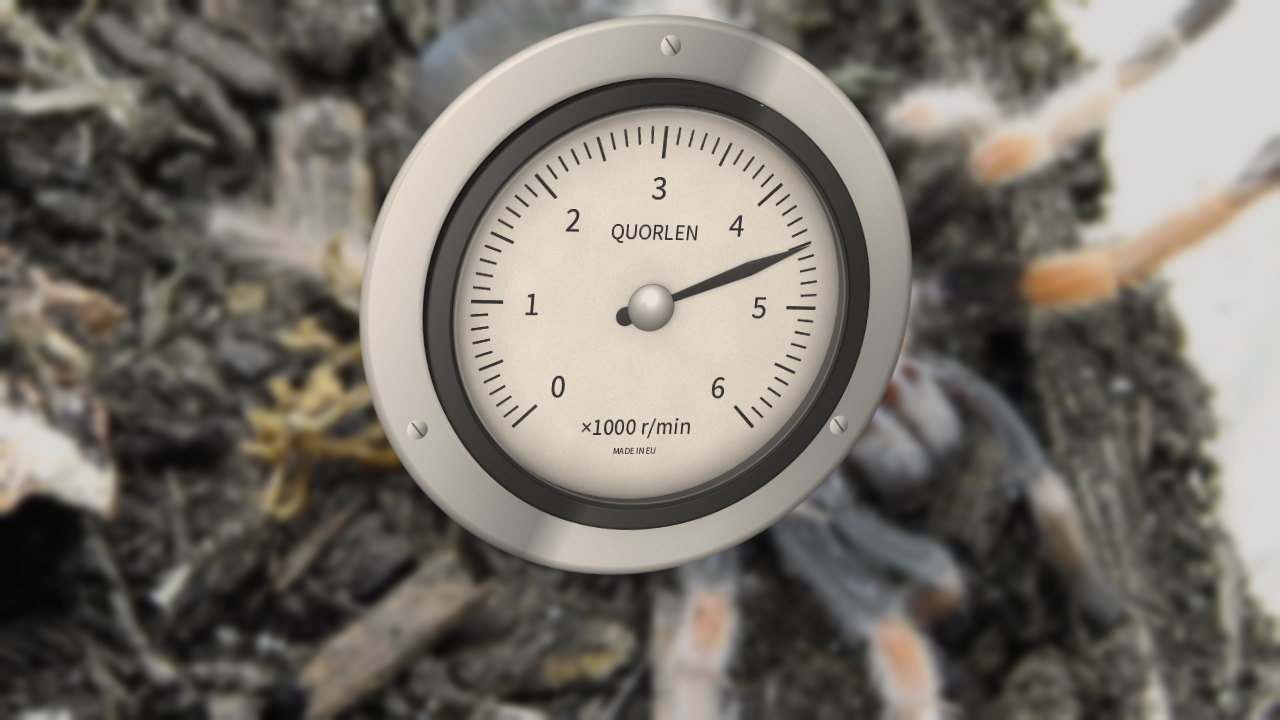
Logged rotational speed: 4500 rpm
